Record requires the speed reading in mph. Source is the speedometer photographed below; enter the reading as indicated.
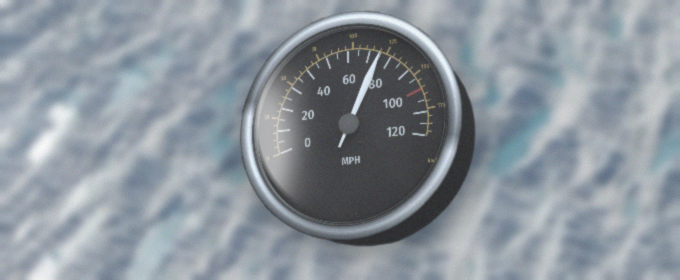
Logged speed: 75 mph
